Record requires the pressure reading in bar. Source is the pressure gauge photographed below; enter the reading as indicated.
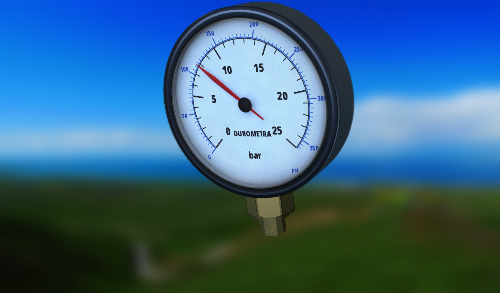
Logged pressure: 8 bar
